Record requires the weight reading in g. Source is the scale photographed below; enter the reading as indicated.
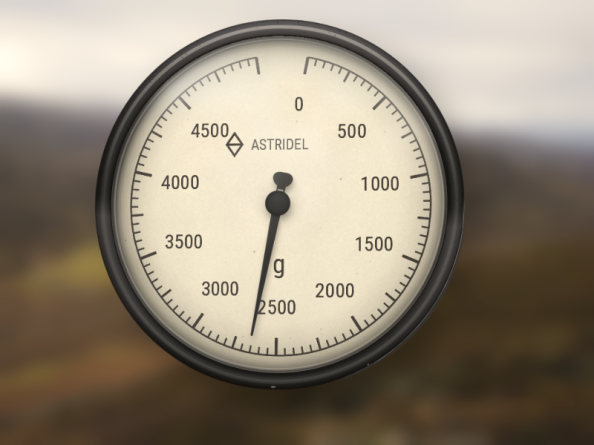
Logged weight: 2650 g
